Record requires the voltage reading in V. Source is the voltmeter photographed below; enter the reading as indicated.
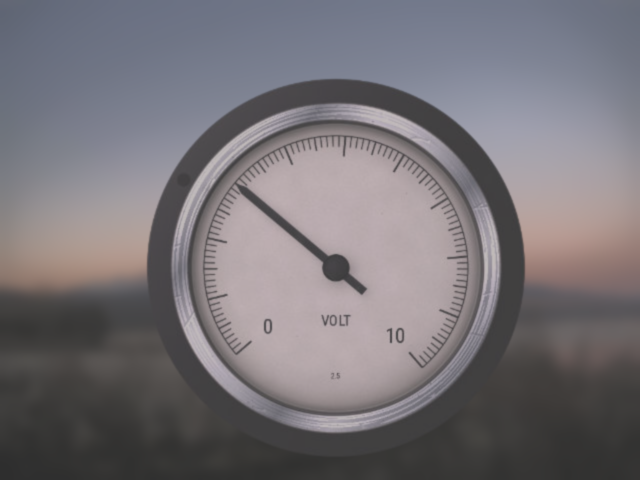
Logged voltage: 3 V
